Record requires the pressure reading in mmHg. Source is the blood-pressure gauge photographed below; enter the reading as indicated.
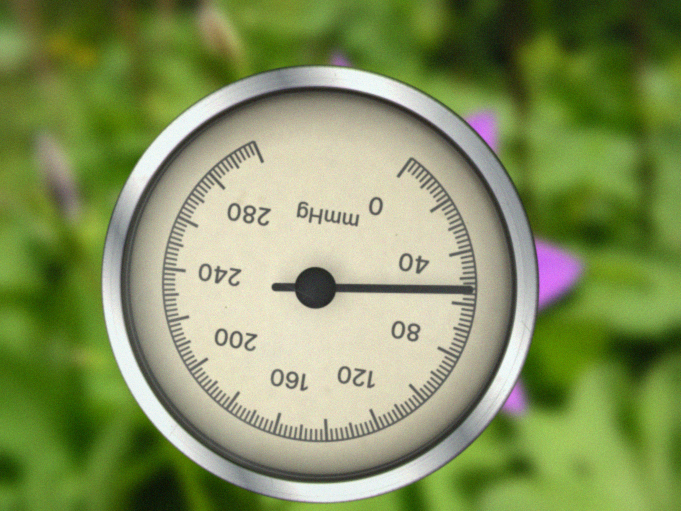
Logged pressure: 54 mmHg
